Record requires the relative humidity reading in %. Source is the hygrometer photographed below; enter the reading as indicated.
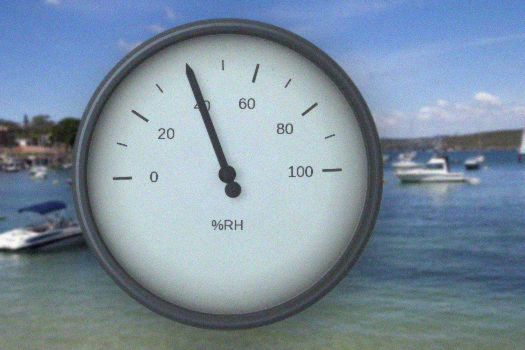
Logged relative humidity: 40 %
